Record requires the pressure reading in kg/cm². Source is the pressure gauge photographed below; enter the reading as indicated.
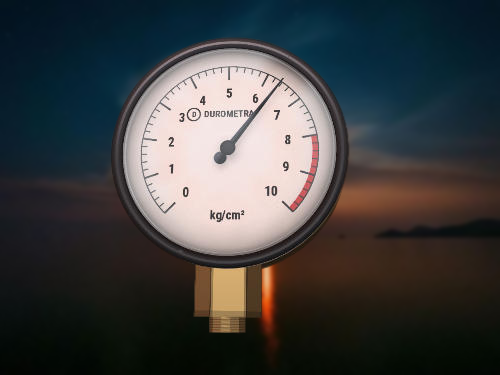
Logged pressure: 6.4 kg/cm²
